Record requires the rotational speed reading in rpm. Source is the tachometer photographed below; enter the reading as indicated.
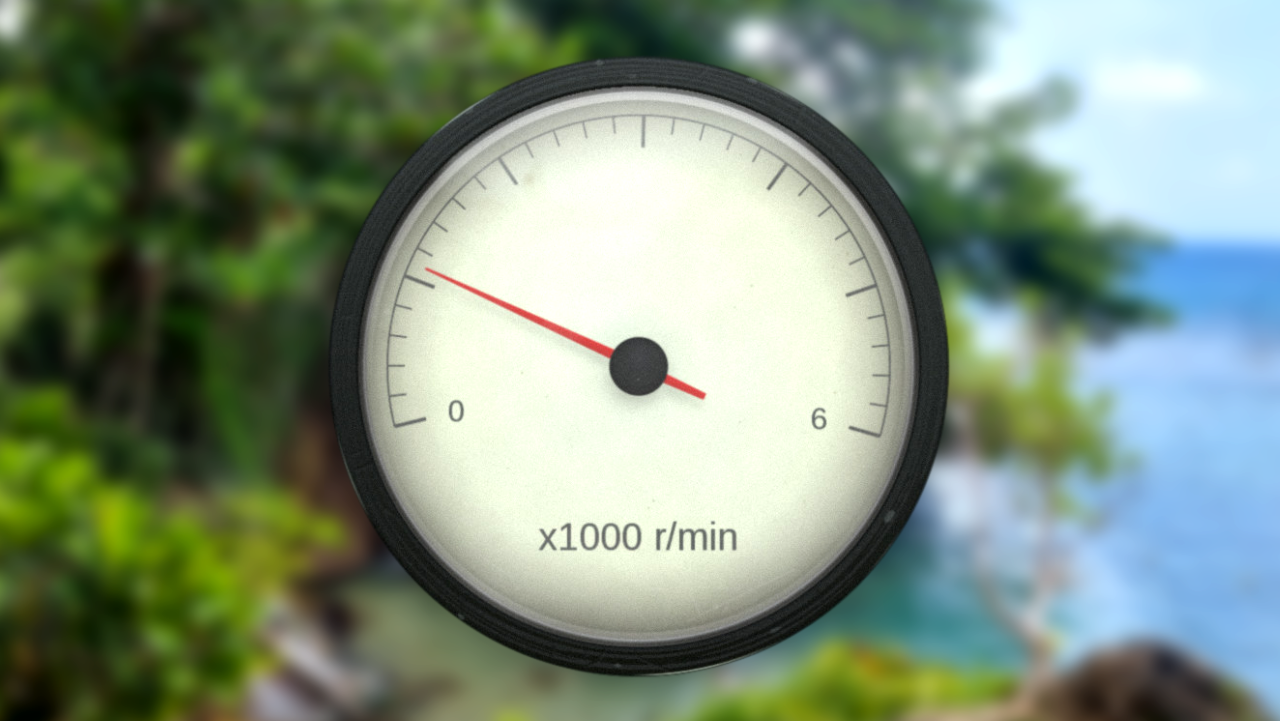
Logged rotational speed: 1100 rpm
